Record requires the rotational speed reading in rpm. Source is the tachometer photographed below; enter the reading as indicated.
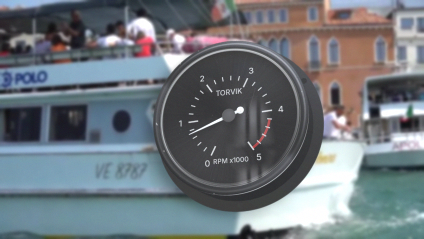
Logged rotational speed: 700 rpm
